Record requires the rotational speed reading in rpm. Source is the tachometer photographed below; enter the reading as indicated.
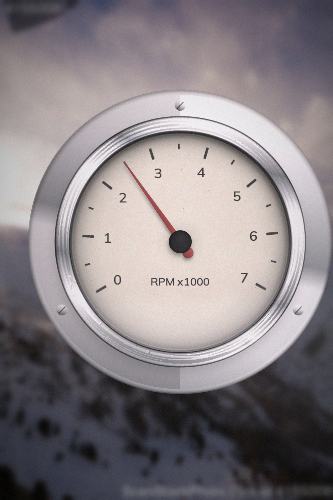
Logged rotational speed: 2500 rpm
